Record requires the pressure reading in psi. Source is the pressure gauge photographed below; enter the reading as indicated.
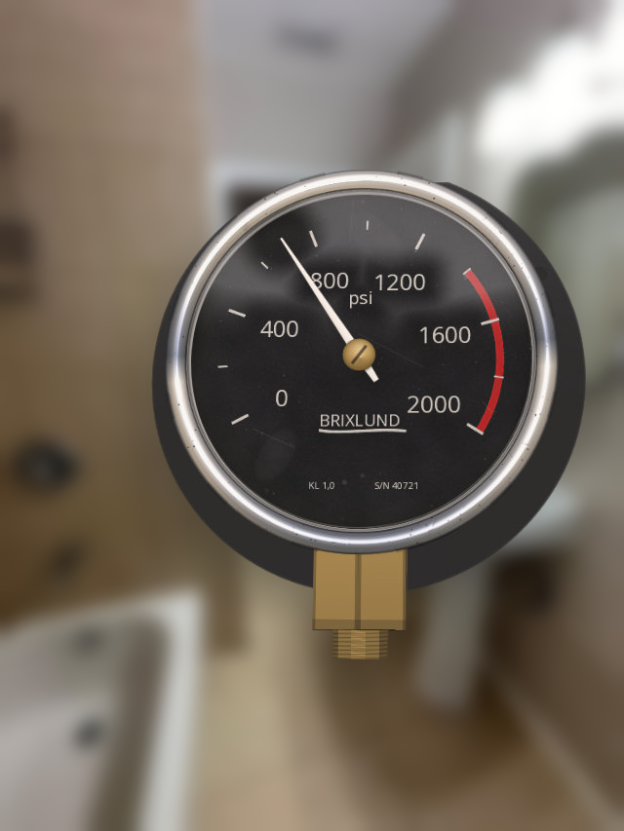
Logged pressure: 700 psi
